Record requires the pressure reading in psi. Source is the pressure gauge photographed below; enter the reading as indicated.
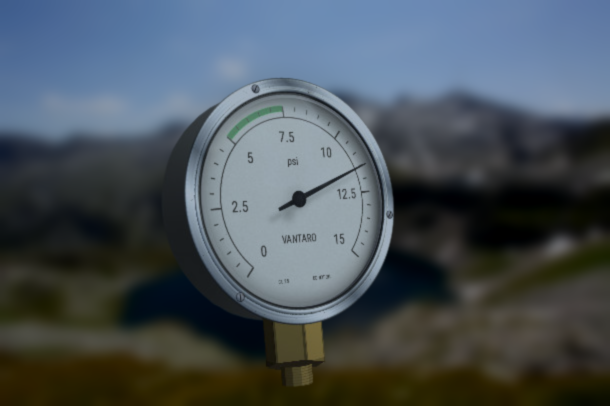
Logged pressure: 11.5 psi
